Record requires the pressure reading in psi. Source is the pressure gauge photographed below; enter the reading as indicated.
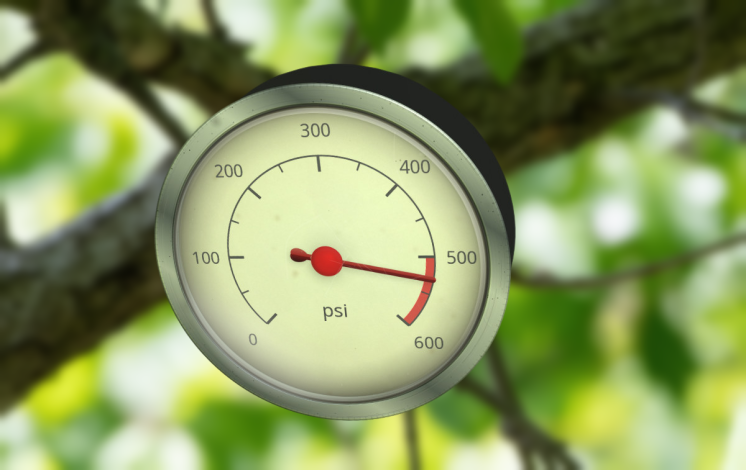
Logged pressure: 525 psi
